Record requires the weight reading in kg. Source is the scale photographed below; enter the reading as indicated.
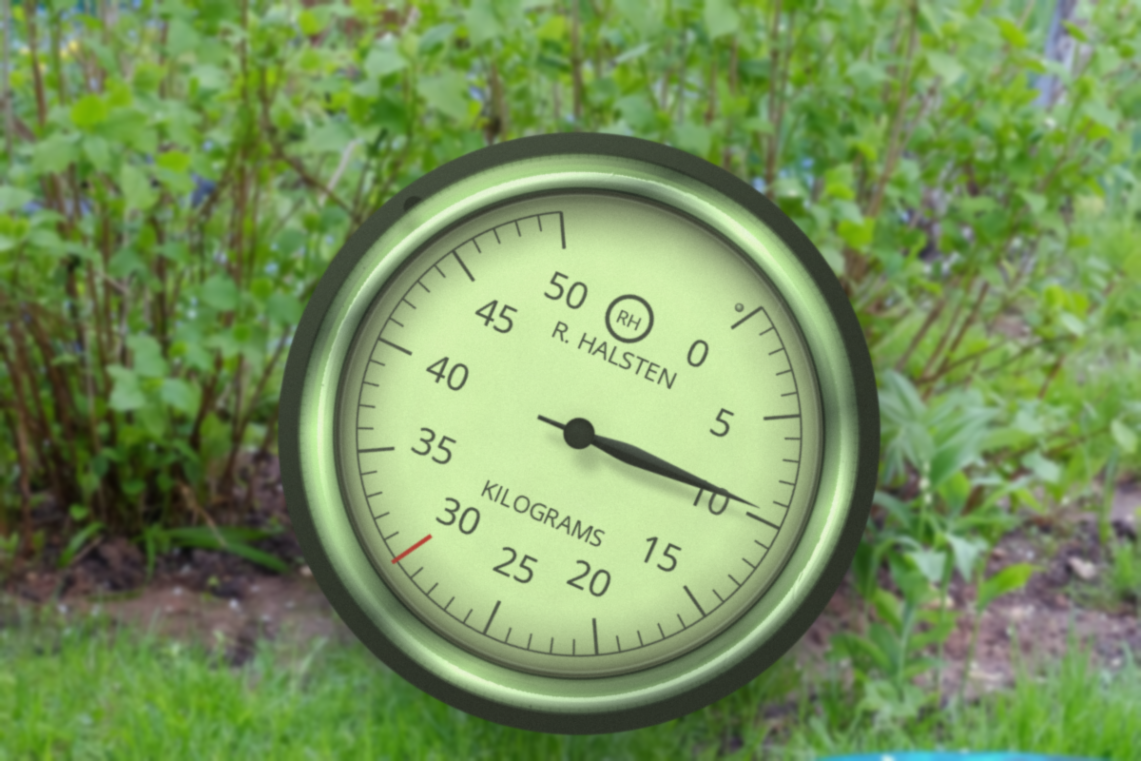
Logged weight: 9.5 kg
